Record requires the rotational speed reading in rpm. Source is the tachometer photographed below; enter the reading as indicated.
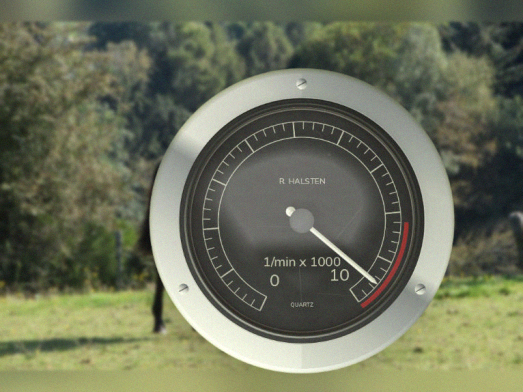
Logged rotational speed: 9500 rpm
